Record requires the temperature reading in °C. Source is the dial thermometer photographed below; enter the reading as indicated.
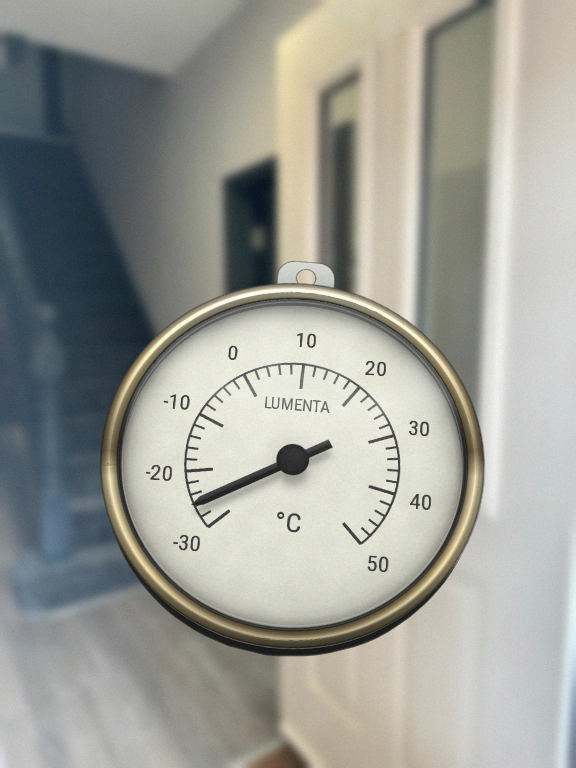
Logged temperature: -26 °C
